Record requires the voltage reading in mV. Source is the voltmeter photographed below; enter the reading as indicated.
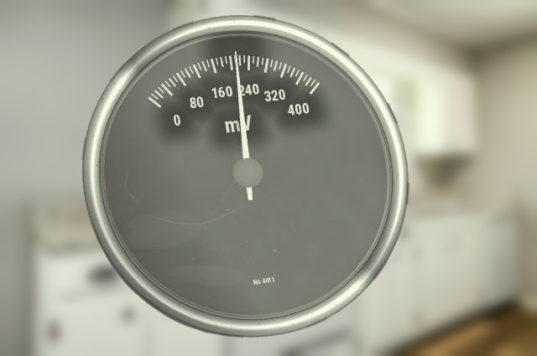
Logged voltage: 210 mV
